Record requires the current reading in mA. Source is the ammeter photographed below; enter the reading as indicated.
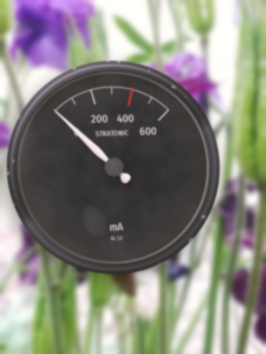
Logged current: 0 mA
